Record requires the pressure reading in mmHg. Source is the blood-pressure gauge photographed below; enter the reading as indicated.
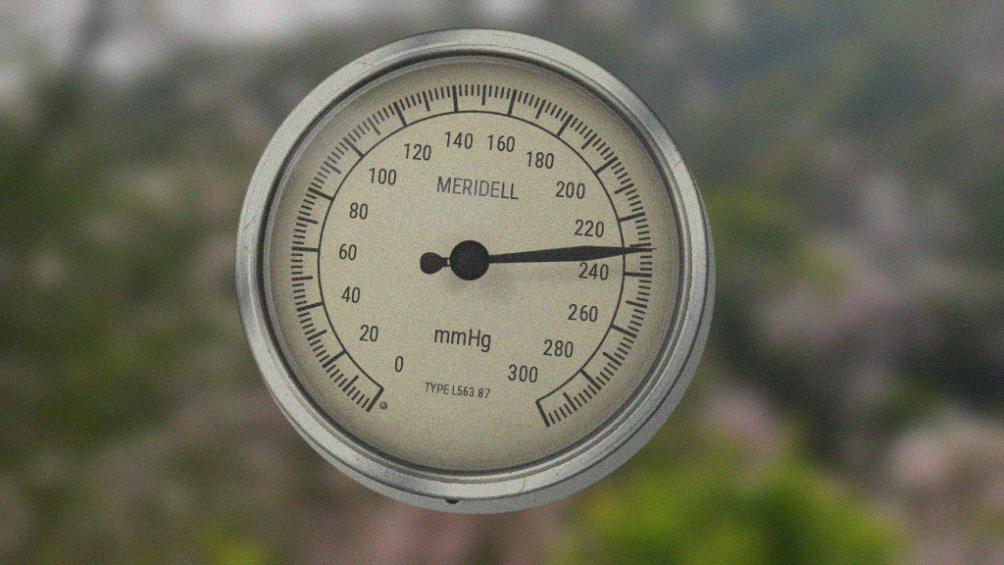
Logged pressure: 232 mmHg
